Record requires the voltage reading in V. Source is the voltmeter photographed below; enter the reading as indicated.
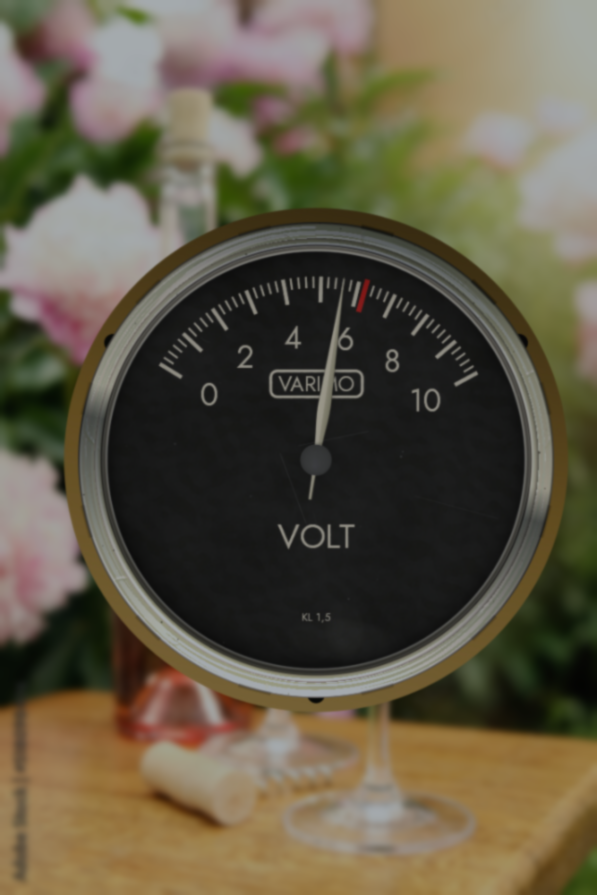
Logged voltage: 5.6 V
